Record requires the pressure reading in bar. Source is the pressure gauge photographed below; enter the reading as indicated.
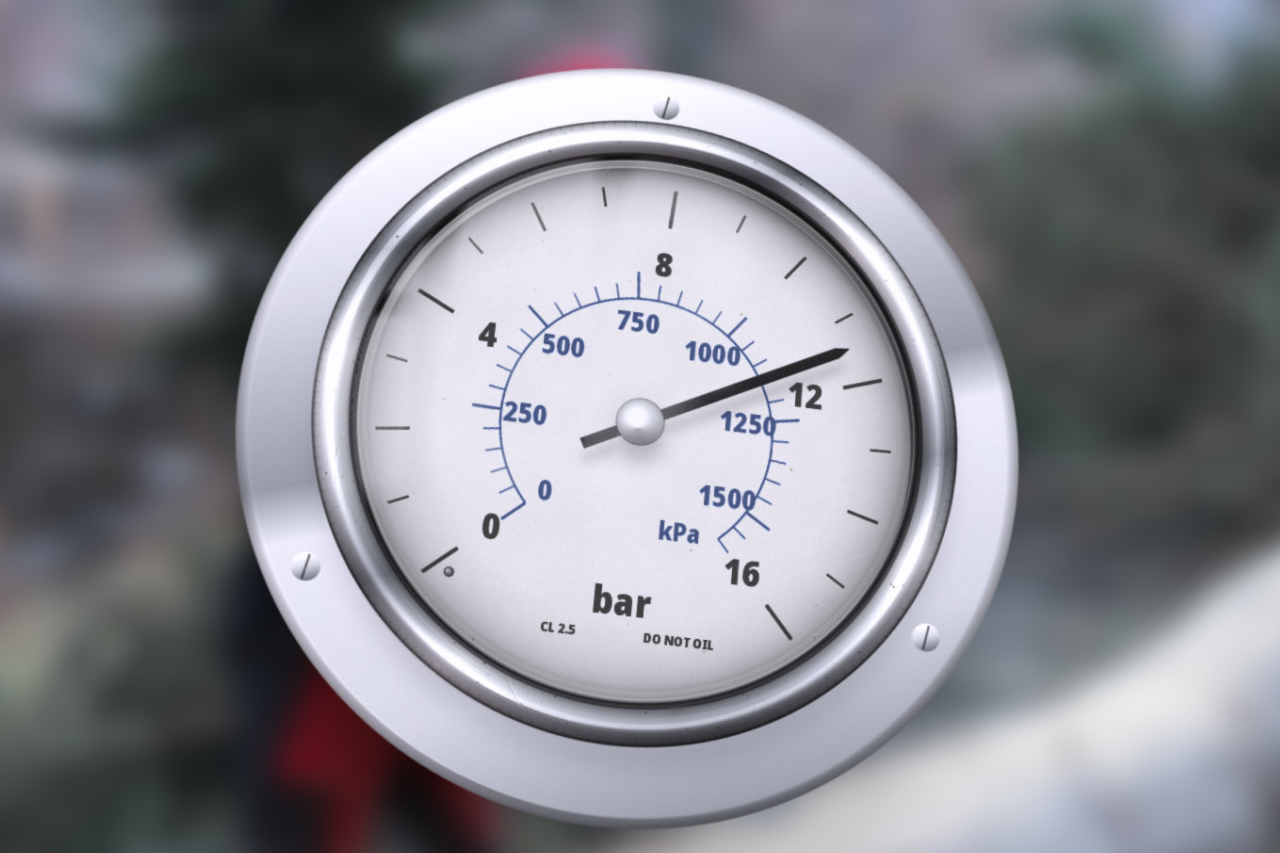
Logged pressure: 11.5 bar
